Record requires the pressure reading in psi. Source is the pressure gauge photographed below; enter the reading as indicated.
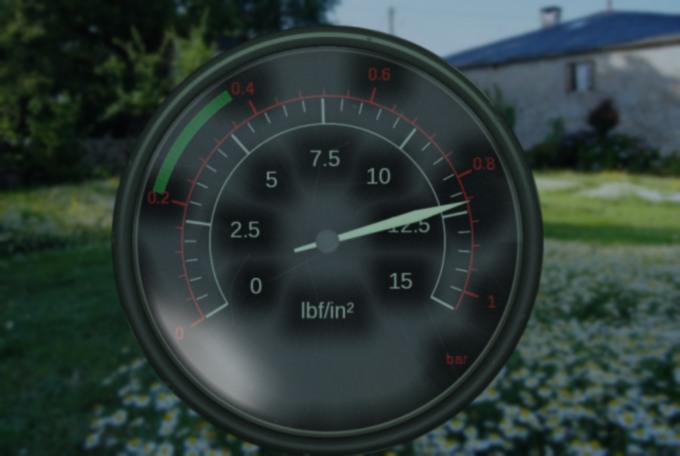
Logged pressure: 12.25 psi
